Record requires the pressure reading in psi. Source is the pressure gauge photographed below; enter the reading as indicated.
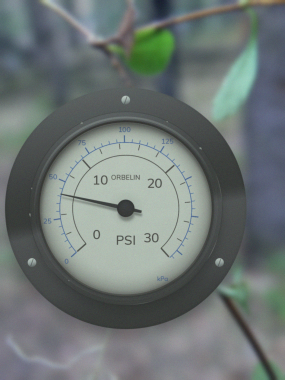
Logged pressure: 6 psi
